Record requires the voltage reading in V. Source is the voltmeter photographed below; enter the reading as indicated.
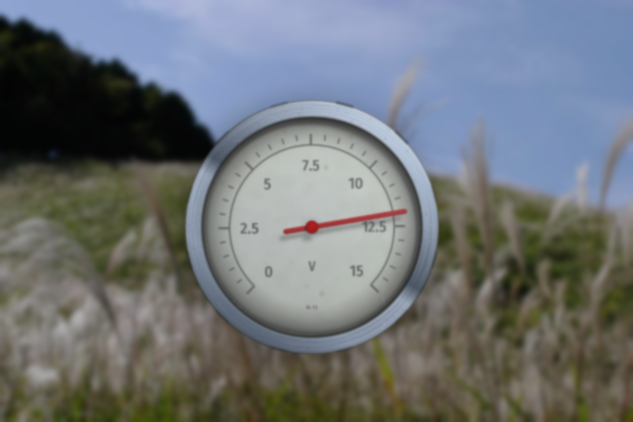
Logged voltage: 12 V
